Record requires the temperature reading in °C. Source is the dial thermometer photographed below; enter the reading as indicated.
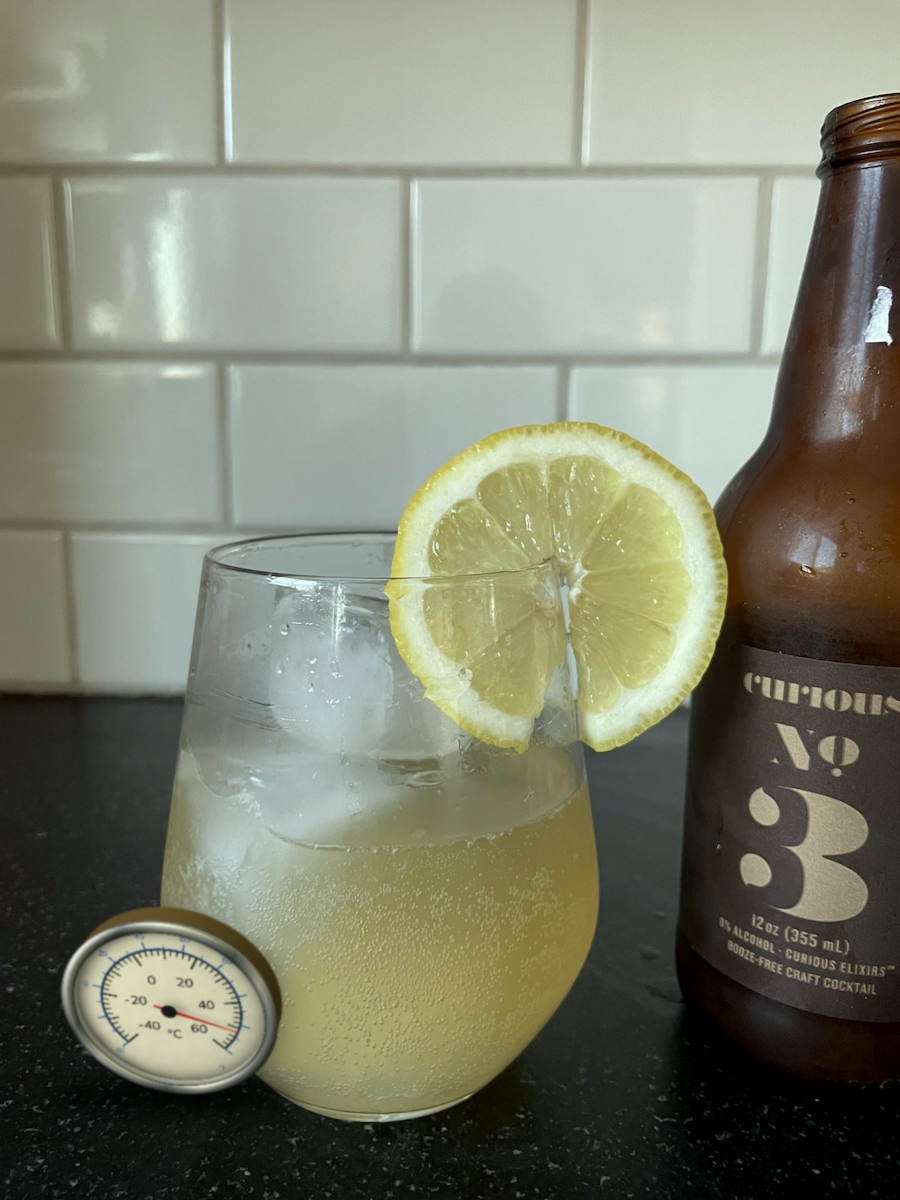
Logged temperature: 50 °C
